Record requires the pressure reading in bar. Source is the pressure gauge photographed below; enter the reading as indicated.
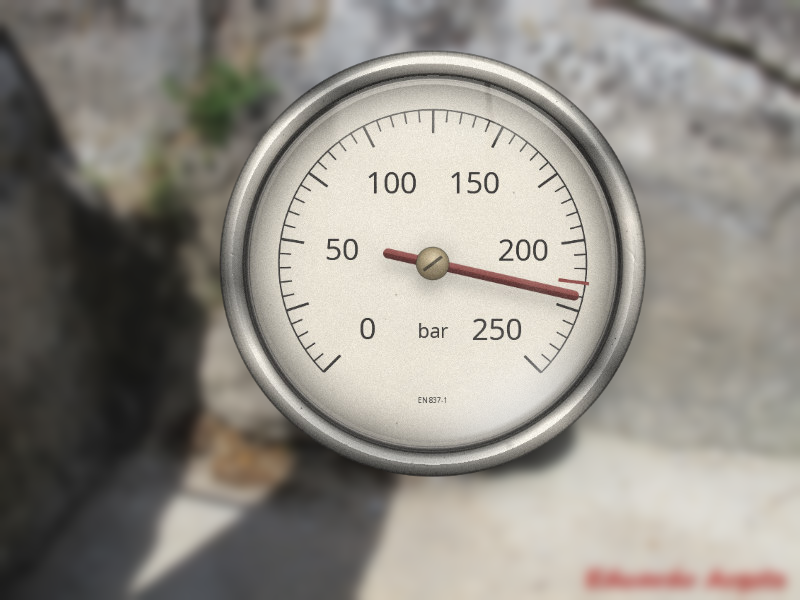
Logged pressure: 220 bar
